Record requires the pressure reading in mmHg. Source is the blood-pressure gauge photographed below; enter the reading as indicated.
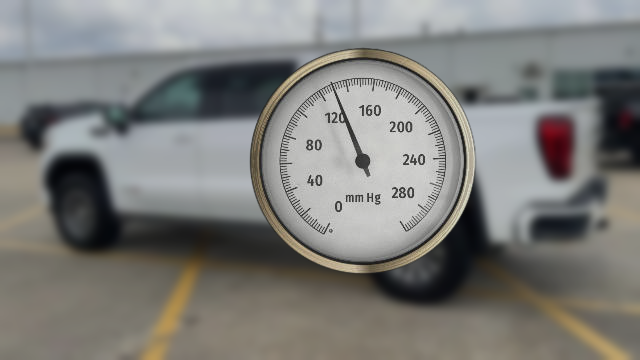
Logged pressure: 130 mmHg
